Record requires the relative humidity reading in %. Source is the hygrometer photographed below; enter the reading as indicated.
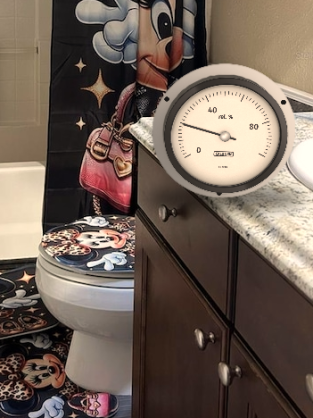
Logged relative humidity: 20 %
